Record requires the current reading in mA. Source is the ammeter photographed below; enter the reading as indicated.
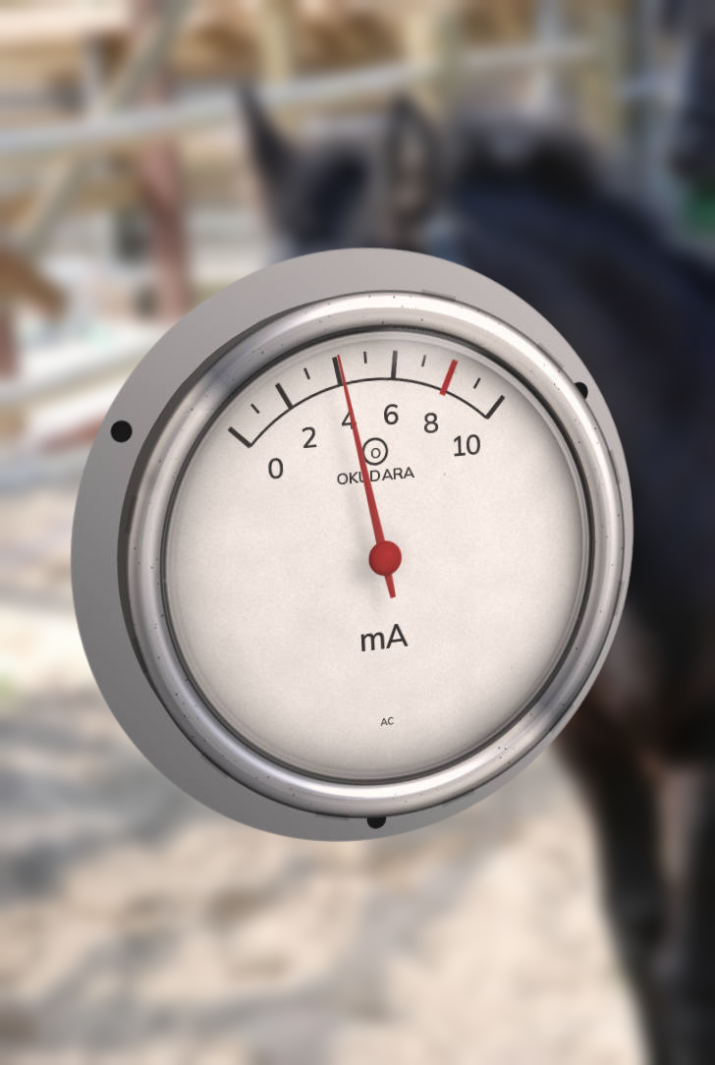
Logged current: 4 mA
